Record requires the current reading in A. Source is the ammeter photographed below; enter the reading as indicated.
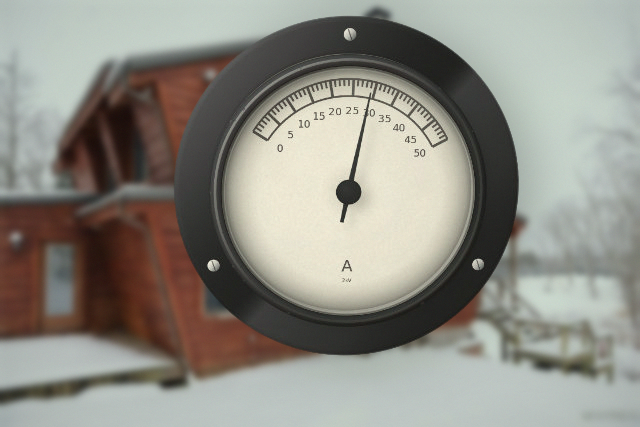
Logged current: 29 A
